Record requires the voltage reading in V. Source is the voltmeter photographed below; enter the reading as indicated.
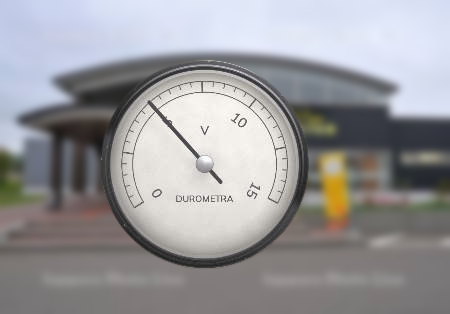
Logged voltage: 5 V
